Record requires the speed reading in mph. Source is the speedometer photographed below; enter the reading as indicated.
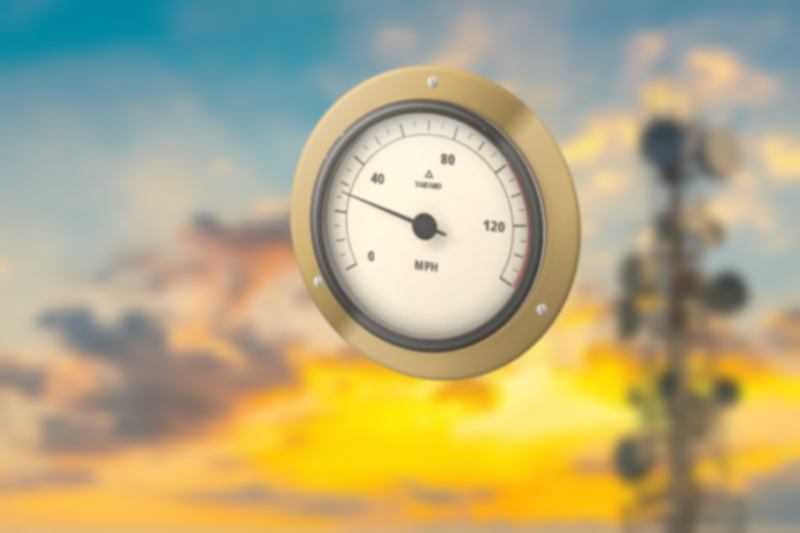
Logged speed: 27.5 mph
